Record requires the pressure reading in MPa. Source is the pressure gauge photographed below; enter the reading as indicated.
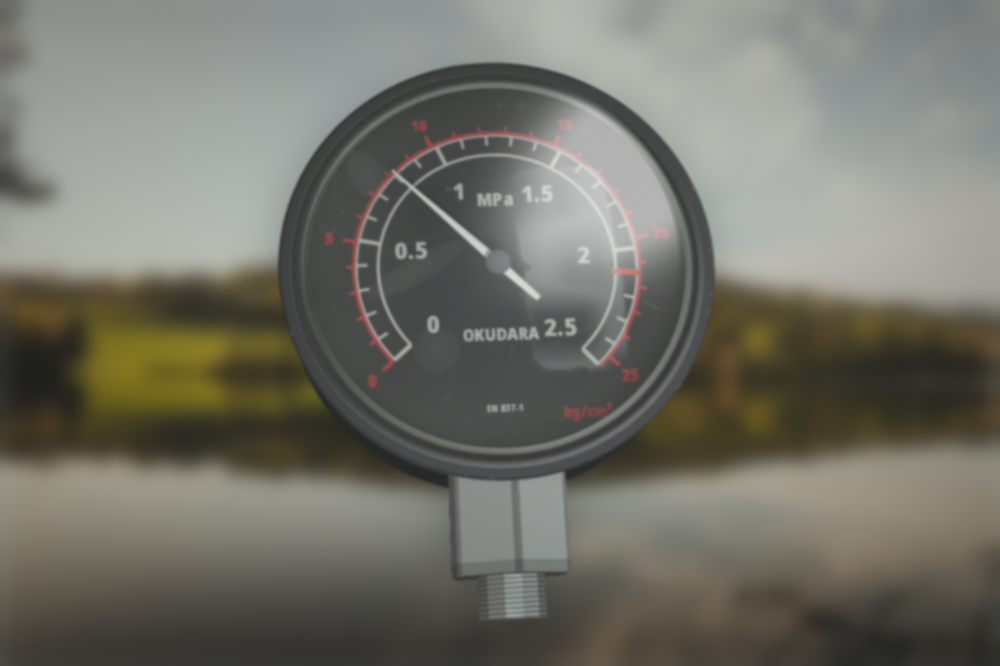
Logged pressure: 0.8 MPa
